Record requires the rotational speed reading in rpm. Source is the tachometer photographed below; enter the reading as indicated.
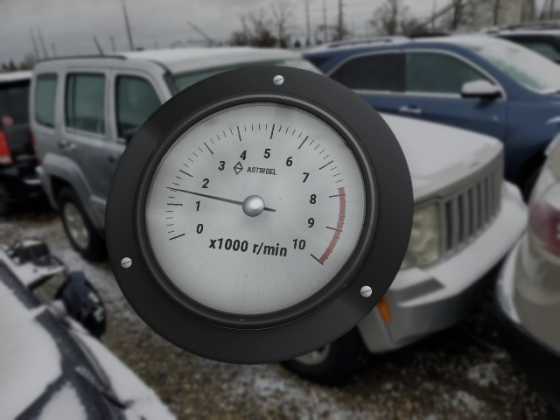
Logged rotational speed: 1400 rpm
